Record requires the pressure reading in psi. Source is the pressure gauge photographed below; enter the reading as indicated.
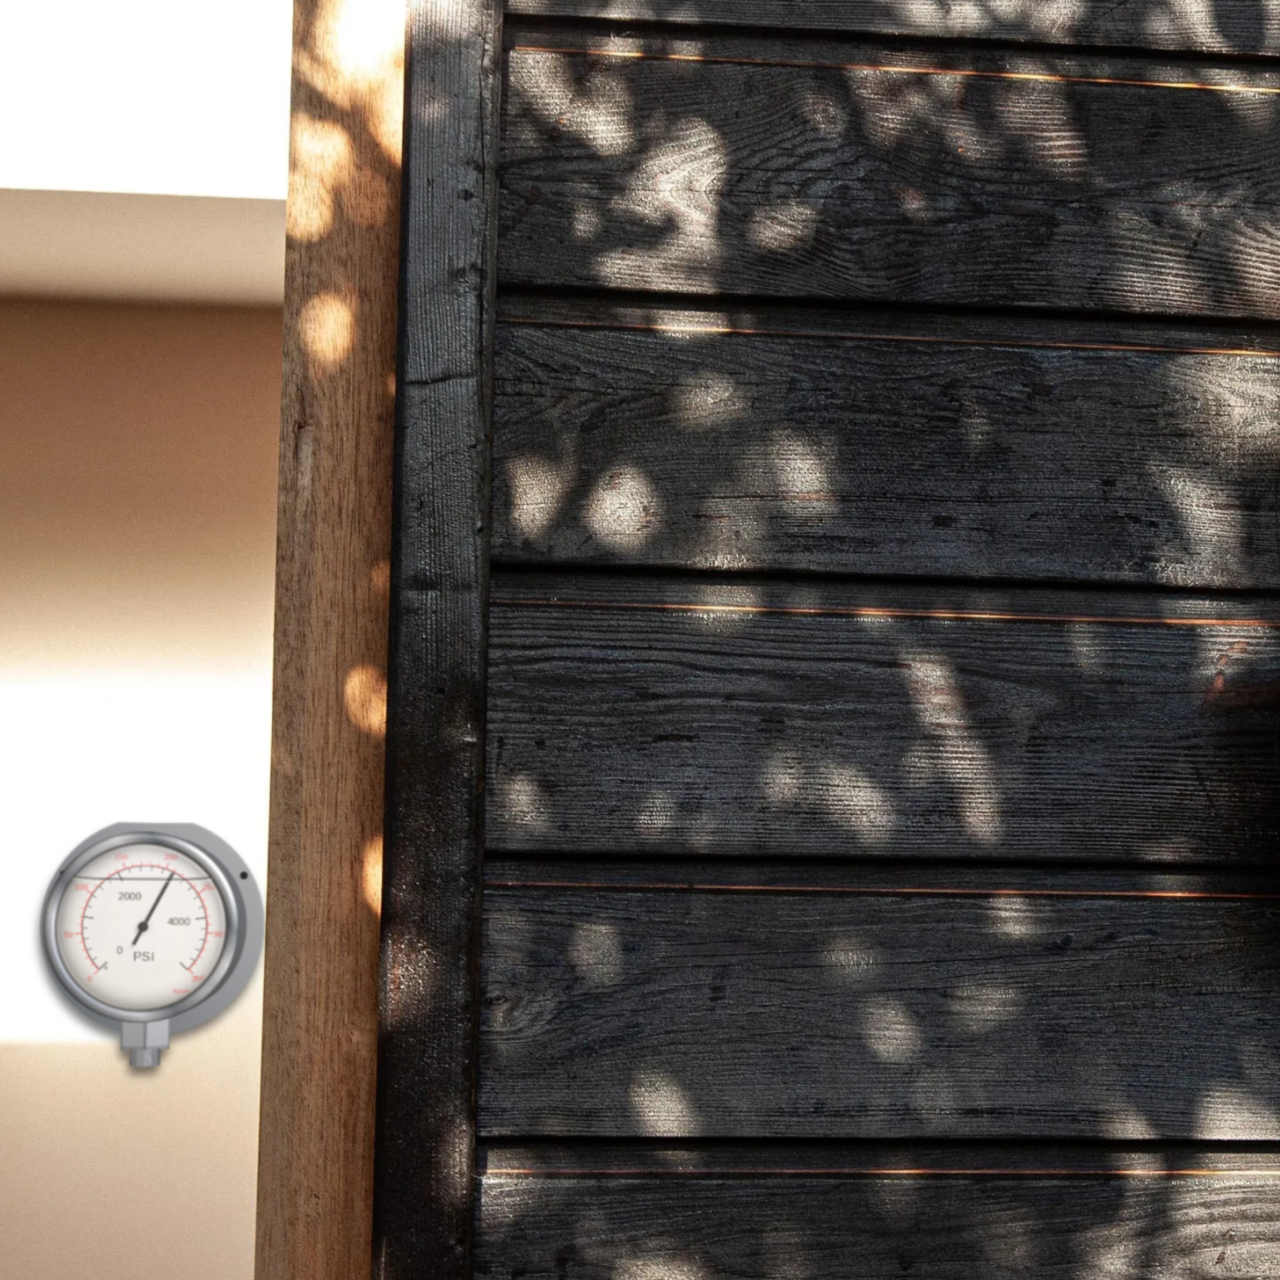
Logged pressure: 3000 psi
